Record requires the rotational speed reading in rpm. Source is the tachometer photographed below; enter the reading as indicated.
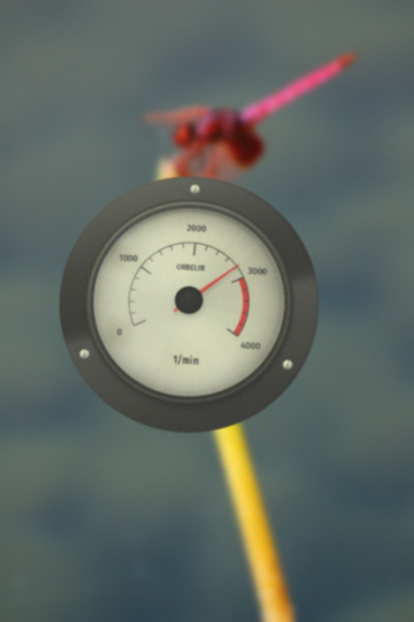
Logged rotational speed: 2800 rpm
